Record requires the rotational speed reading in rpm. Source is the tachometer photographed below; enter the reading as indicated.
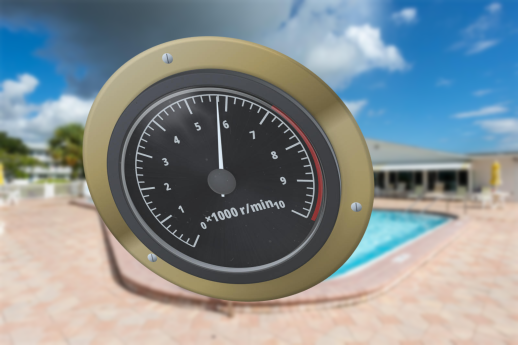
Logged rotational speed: 5800 rpm
